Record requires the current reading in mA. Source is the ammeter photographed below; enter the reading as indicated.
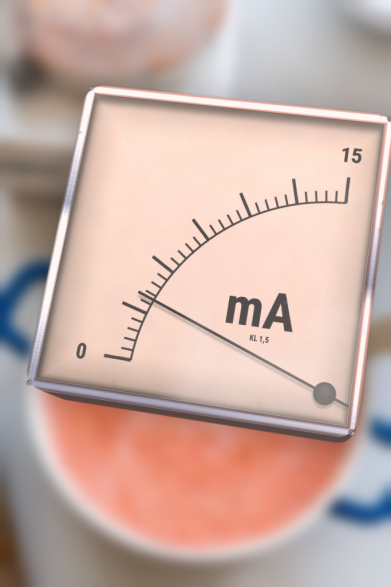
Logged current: 3.25 mA
